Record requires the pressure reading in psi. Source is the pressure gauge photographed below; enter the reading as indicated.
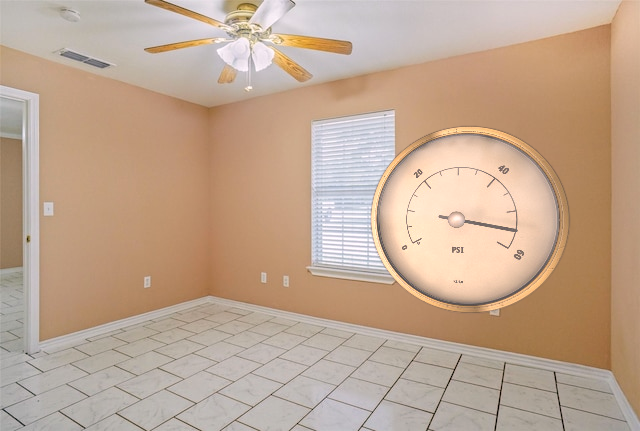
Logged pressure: 55 psi
